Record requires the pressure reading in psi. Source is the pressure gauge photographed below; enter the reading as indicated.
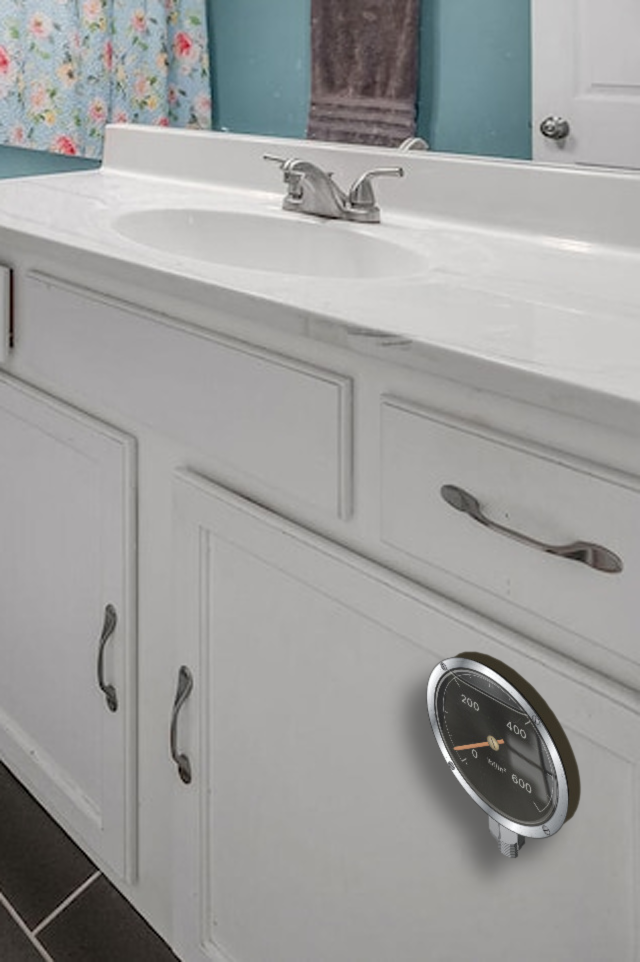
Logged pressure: 25 psi
